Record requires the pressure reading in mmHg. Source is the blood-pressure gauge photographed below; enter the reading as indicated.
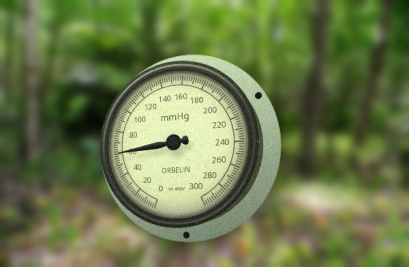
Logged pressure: 60 mmHg
